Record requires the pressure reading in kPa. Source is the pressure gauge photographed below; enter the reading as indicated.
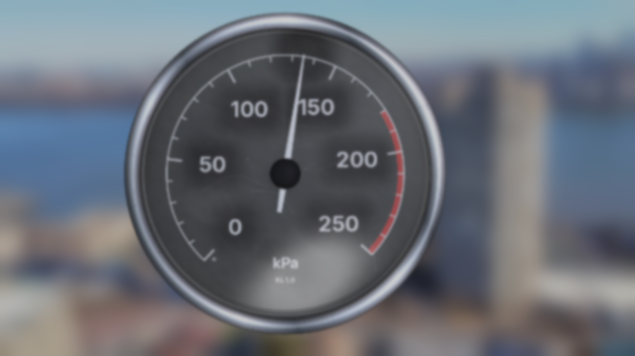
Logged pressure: 135 kPa
